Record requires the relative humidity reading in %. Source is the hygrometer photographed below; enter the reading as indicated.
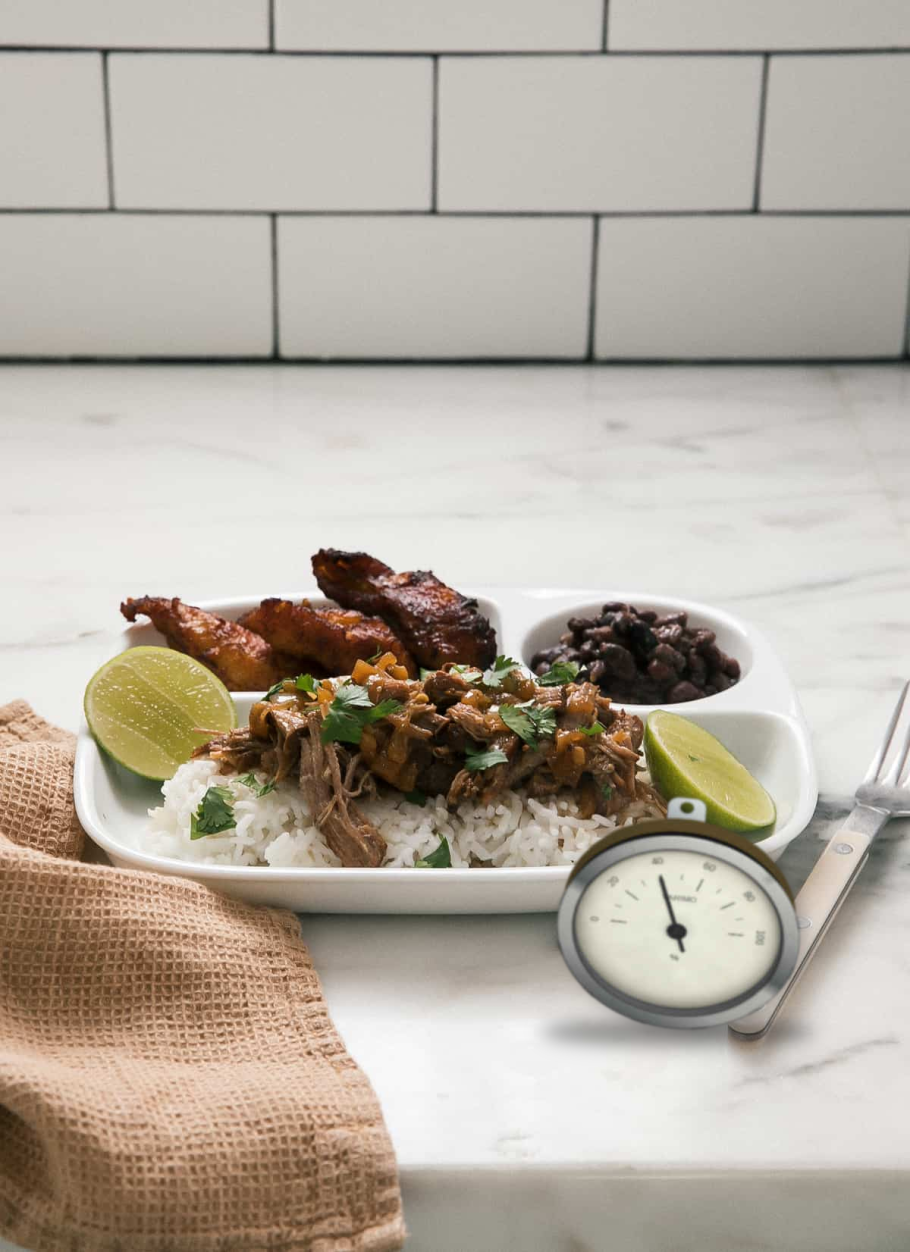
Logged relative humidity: 40 %
